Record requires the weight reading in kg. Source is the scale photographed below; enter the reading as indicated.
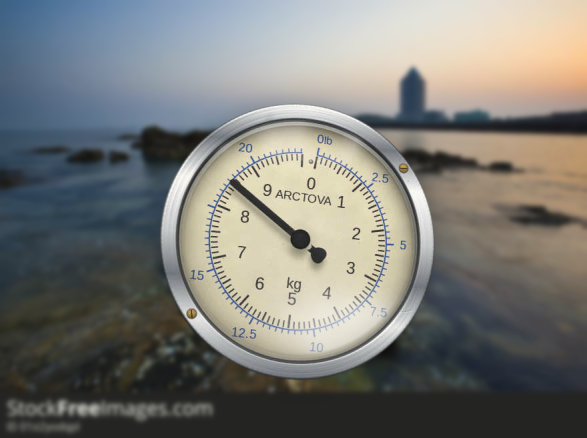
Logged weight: 8.5 kg
